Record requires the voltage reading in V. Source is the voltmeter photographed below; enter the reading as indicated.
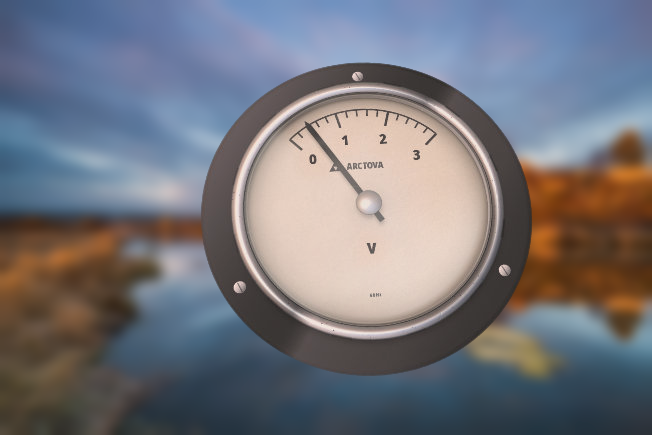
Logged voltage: 0.4 V
